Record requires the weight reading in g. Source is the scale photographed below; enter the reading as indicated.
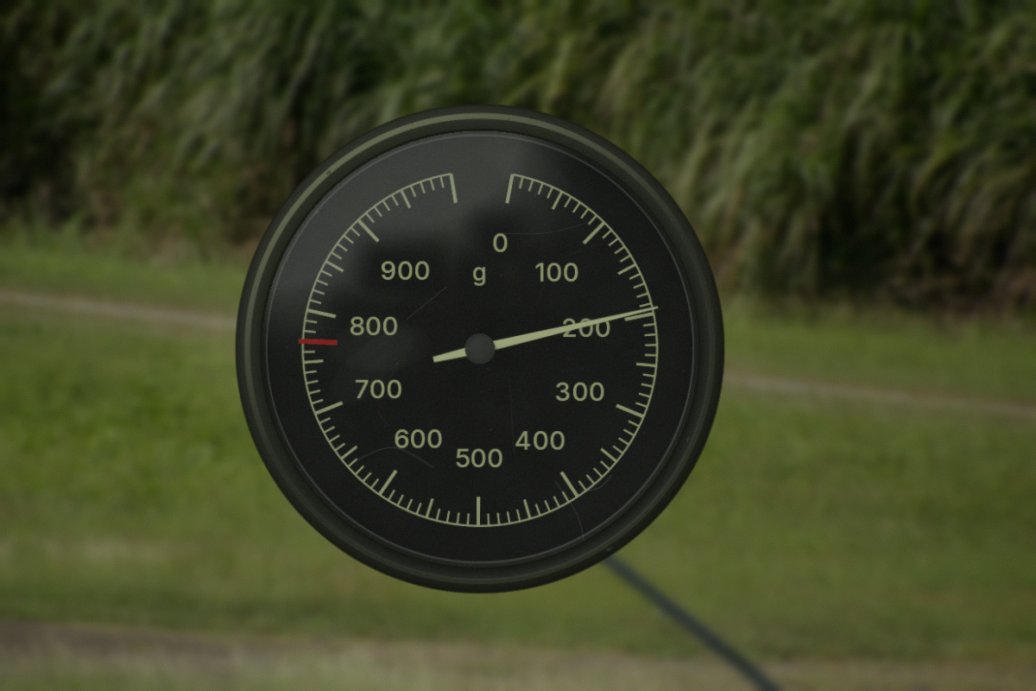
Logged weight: 195 g
